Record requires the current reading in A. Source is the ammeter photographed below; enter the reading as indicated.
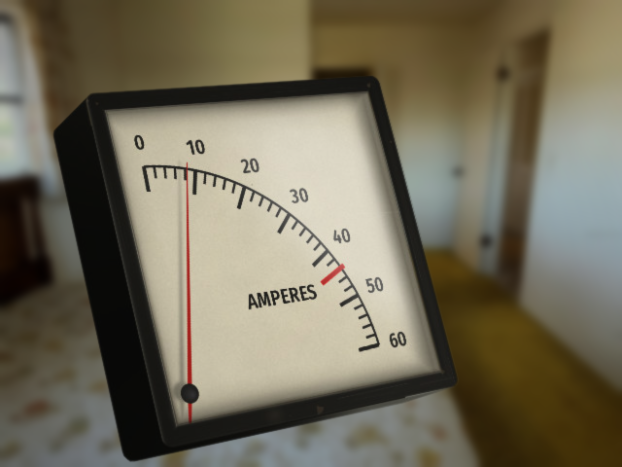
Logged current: 8 A
